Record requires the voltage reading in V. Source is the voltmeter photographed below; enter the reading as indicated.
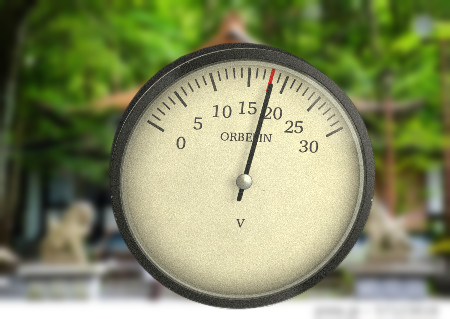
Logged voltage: 18 V
